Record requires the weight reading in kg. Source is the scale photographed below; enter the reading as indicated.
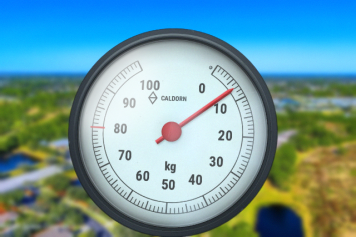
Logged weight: 7 kg
